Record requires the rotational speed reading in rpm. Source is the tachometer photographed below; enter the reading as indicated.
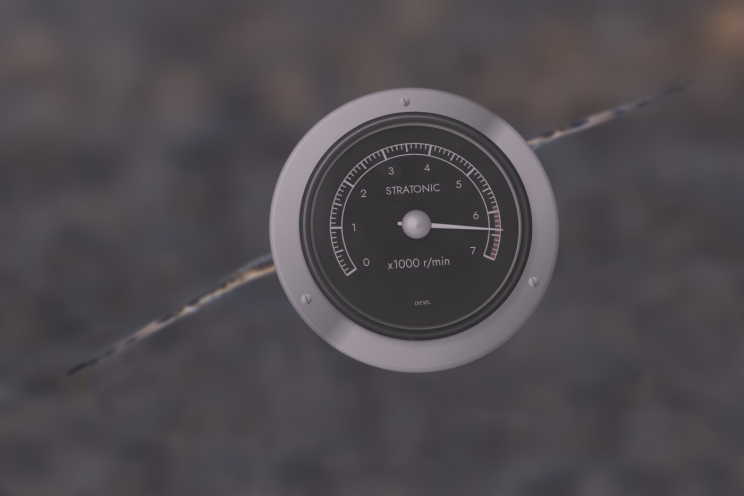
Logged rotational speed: 6400 rpm
